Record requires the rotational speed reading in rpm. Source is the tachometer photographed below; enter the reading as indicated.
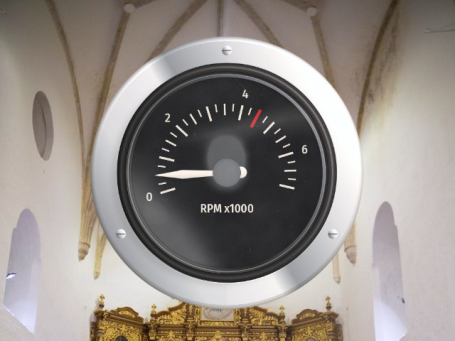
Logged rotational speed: 500 rpm
